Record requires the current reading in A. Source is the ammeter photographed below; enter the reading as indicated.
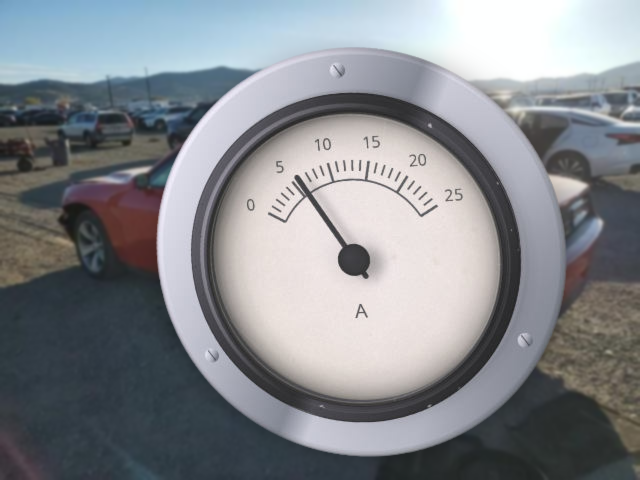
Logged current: 6 A
